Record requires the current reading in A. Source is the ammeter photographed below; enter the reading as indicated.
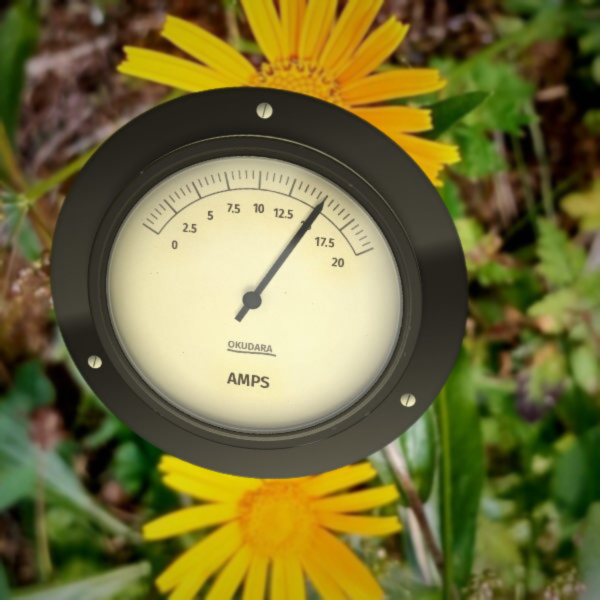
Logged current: 15 A
